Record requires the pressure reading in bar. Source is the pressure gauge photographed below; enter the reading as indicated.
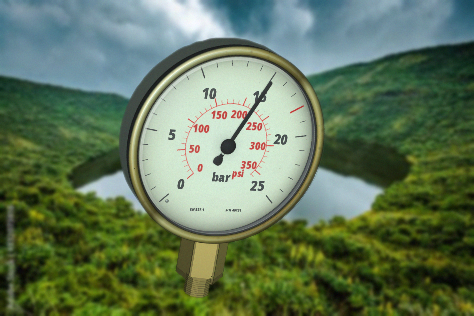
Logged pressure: 15 bar
